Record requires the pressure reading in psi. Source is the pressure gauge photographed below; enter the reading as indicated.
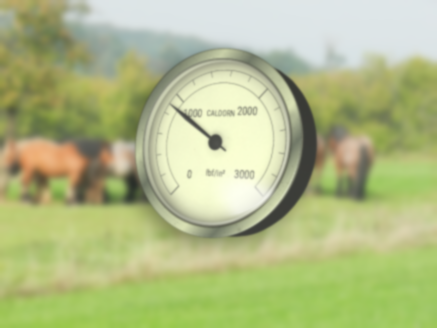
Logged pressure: 900 psi
